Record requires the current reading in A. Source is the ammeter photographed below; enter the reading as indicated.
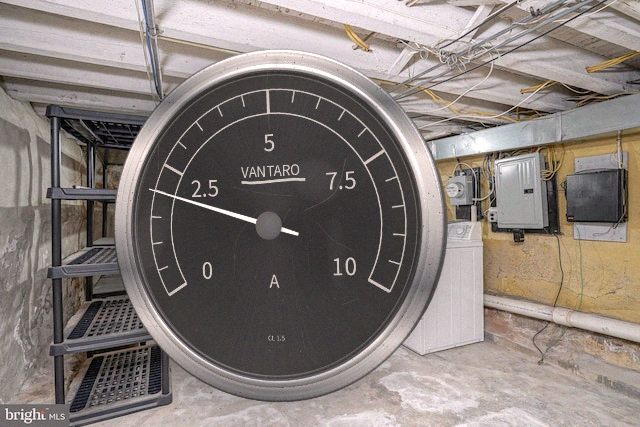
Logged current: 2 A
